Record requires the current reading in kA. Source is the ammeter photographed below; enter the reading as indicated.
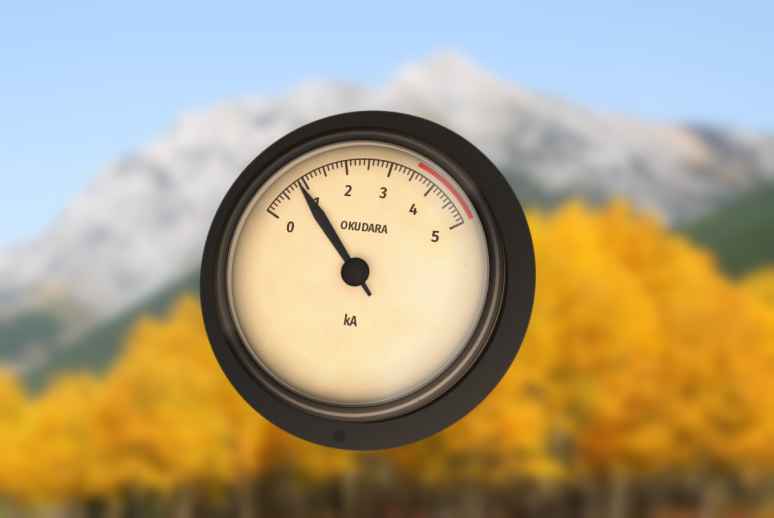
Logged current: 0.9 kA
